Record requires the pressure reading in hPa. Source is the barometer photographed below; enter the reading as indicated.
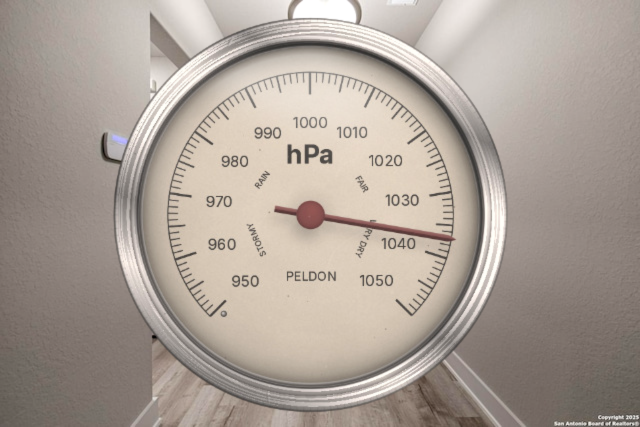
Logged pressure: 1037 hPa
